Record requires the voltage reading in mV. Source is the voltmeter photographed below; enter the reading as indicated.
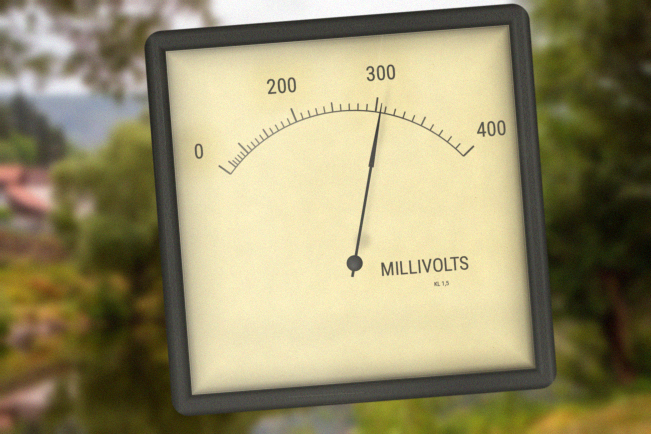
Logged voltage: 305 mV
